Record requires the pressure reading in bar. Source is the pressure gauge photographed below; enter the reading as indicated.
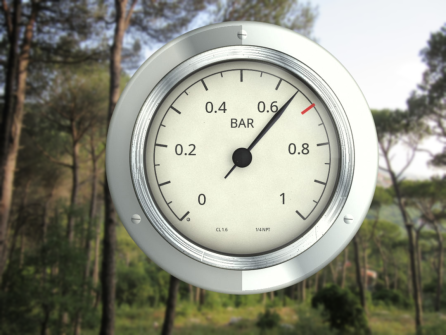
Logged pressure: 0.65 bar
